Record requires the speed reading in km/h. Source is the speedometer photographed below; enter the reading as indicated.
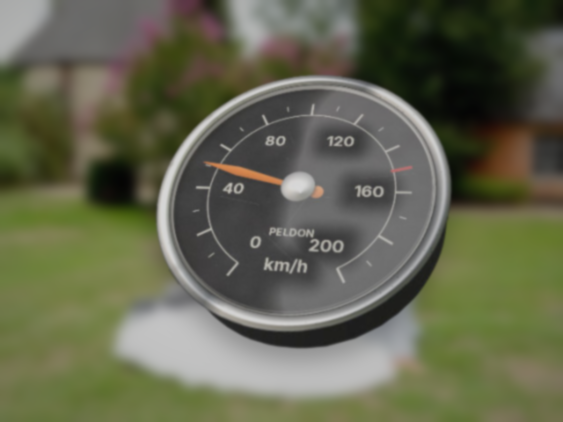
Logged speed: 50 km/h
